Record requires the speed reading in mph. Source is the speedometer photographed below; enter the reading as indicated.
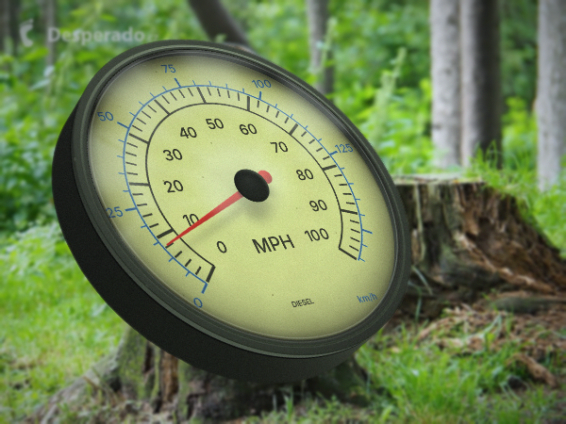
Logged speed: 8 mph
